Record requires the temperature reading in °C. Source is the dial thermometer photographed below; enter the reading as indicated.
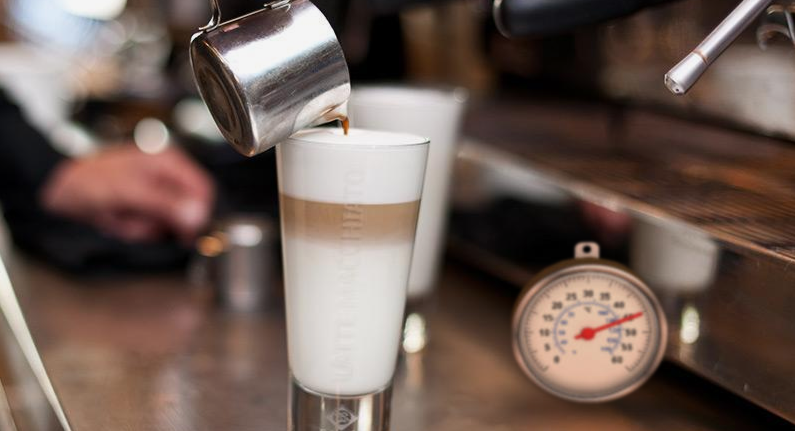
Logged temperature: 45 °C
